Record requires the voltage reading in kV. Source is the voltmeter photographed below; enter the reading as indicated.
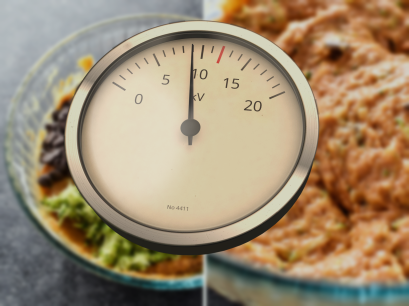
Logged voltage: 9 kV
